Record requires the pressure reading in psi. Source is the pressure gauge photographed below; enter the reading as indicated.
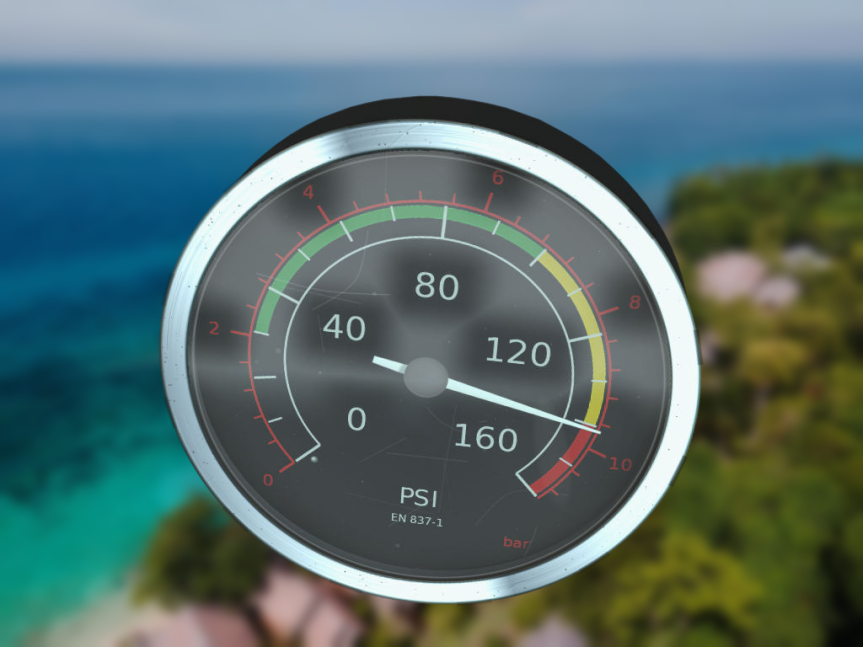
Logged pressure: 140 psi
